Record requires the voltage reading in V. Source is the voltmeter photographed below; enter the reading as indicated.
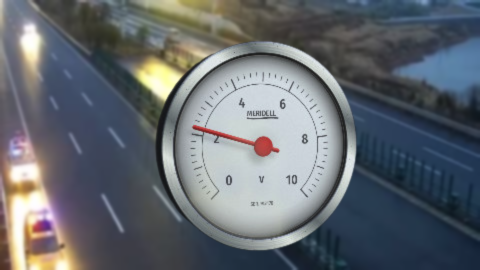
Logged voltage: 2.2 V
